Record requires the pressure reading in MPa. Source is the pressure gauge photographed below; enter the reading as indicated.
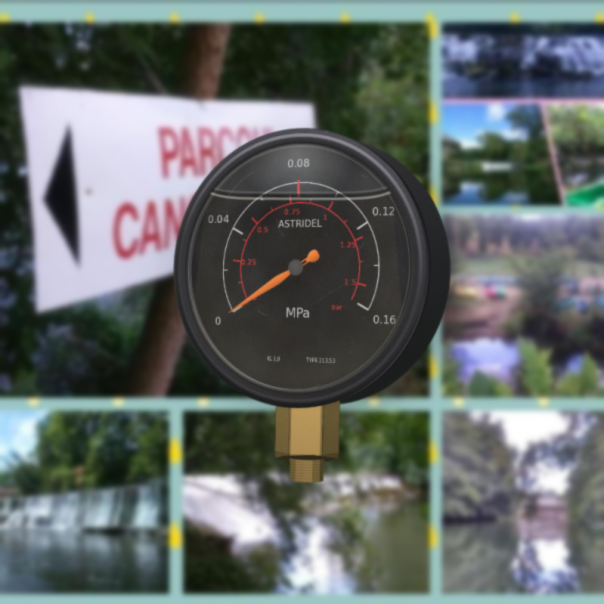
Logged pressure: 0 MPa
